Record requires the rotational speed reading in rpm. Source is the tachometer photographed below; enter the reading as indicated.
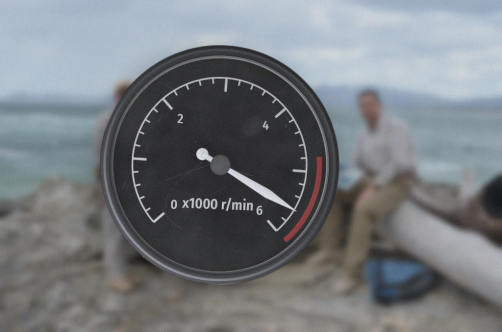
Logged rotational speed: 5600 rpm
